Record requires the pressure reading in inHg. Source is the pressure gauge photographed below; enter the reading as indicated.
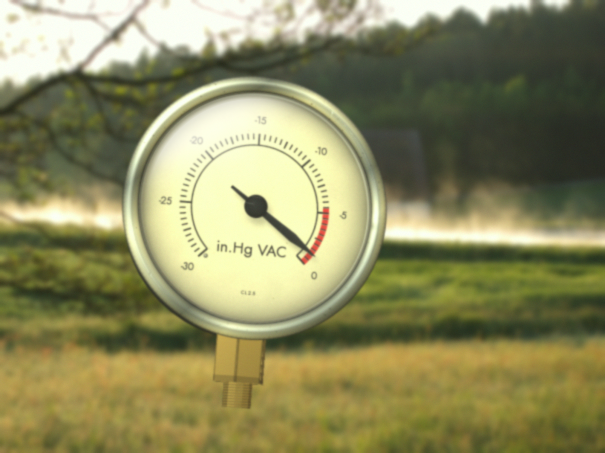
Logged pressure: -1 inHg
